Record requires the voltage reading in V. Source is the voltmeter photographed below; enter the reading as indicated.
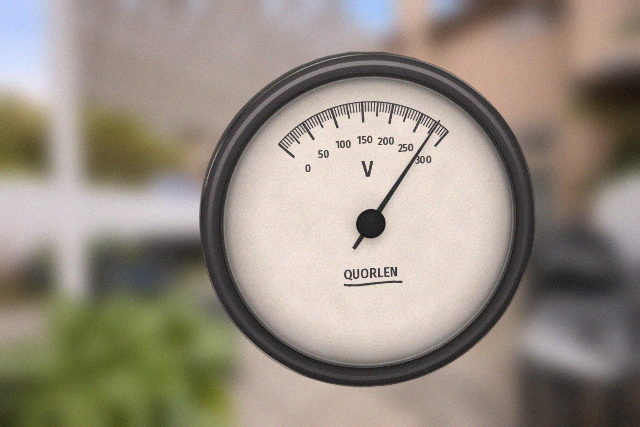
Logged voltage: 275 V
